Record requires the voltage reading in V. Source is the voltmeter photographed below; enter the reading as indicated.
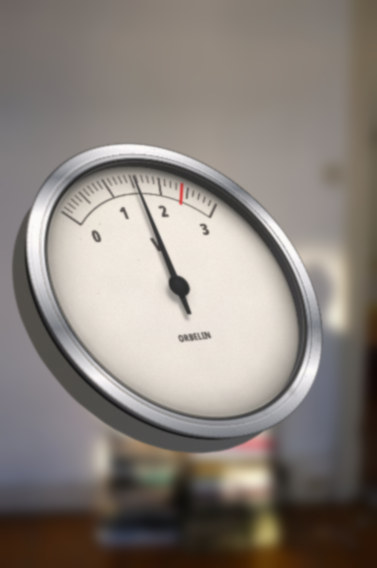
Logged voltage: 1.5 V
